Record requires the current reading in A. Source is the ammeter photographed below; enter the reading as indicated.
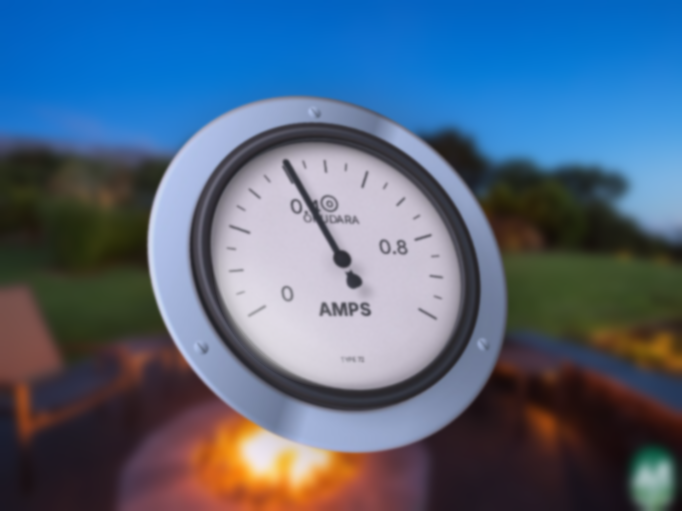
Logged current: 0.4 A
